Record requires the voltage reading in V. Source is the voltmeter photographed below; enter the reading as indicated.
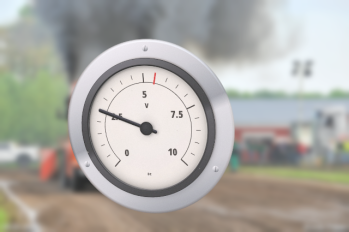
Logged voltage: 2.5 V
